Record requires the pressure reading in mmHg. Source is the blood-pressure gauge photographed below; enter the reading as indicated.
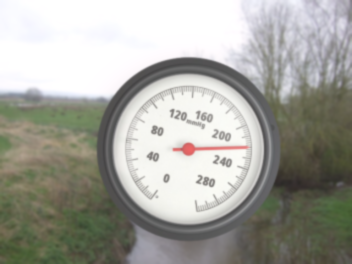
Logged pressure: 220 mmHg
